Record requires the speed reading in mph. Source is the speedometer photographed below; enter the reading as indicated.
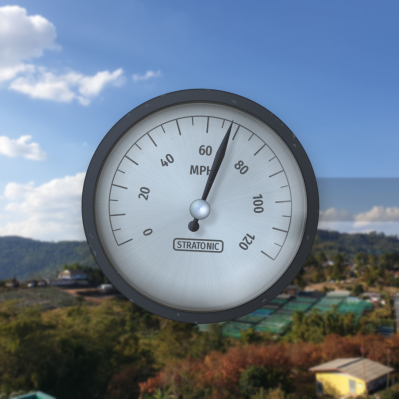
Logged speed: 67.5 mph
